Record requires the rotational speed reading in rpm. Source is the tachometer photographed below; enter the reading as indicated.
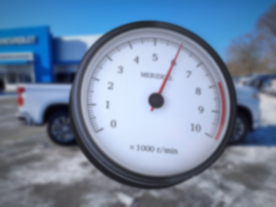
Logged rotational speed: 6000 rpm
